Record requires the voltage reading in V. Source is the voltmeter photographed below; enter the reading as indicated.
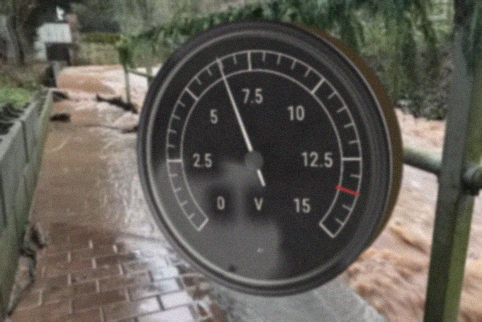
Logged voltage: 6.5 V
